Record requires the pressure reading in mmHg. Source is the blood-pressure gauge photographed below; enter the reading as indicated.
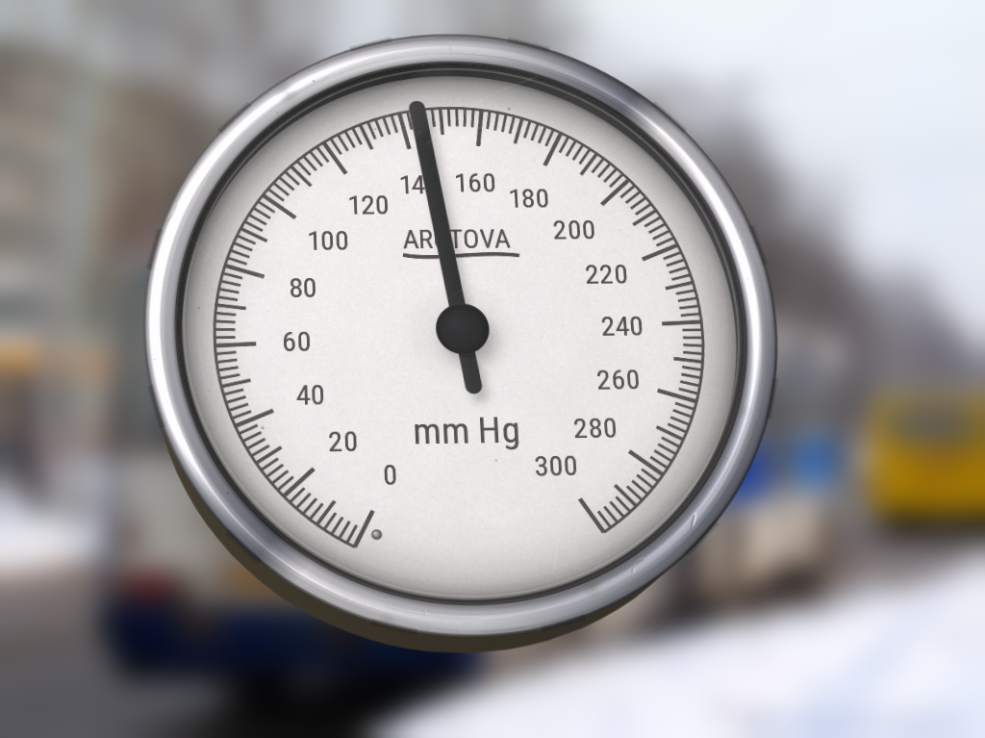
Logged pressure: 144 mmHg
